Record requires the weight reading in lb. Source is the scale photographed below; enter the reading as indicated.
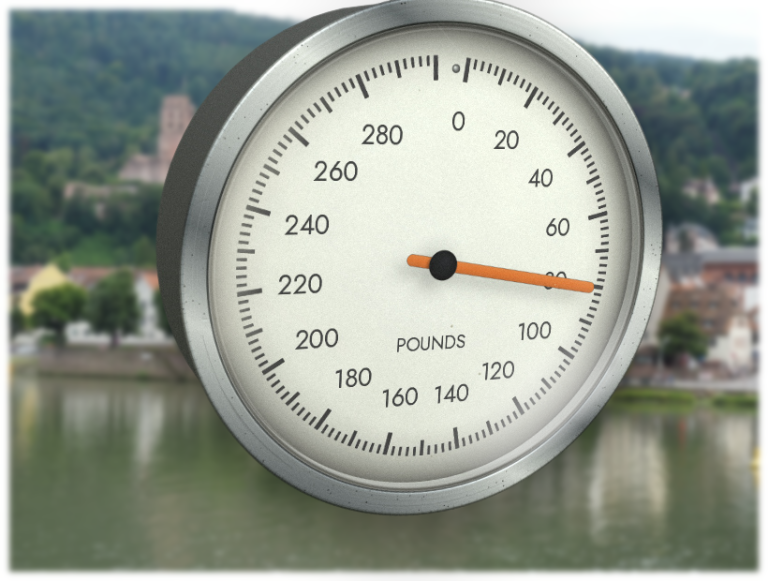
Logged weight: 80 lb
